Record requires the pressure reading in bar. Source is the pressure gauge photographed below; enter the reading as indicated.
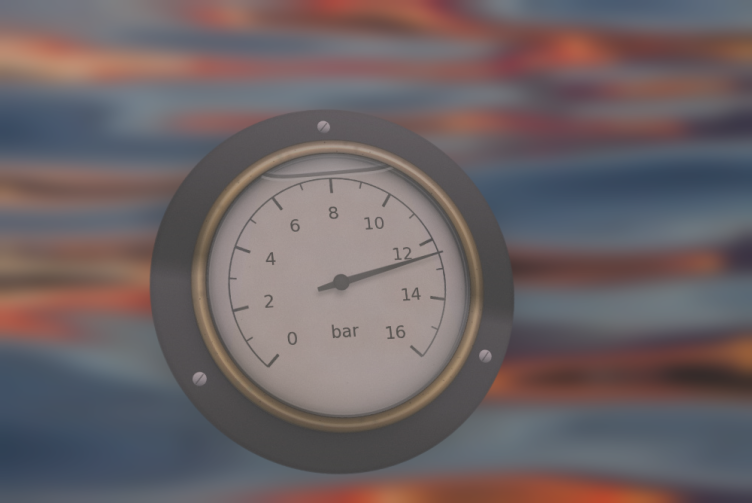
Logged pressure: 12.5 bar
